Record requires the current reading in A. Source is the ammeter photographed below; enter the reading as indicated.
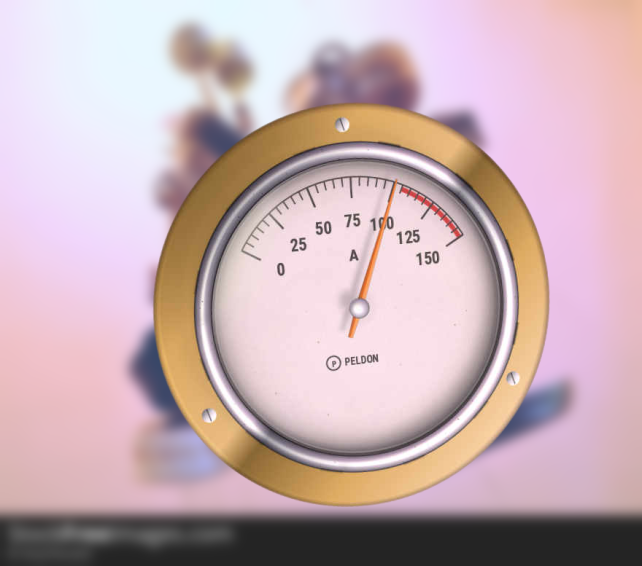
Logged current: 100 A
